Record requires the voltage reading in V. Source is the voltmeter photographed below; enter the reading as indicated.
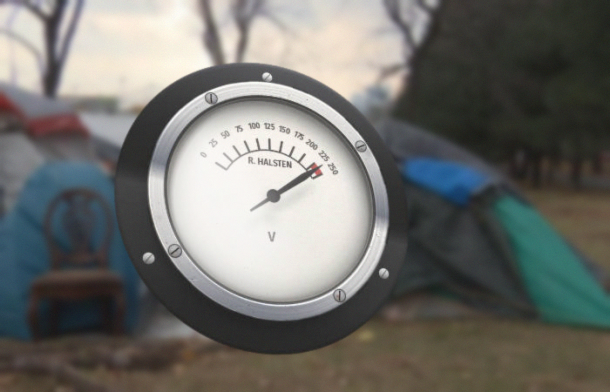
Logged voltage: 237.5 V
